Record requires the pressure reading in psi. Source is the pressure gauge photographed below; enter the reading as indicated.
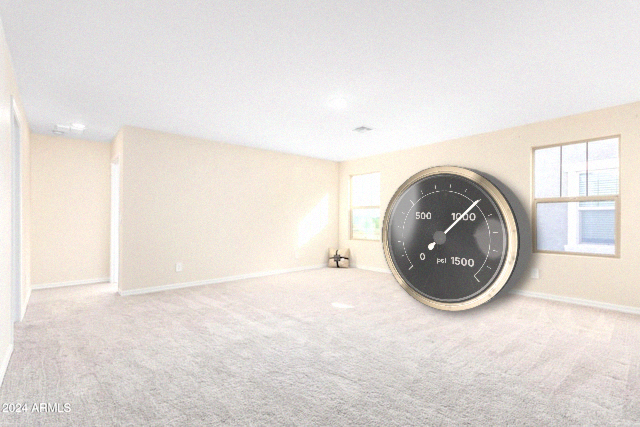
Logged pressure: 1000 psi
